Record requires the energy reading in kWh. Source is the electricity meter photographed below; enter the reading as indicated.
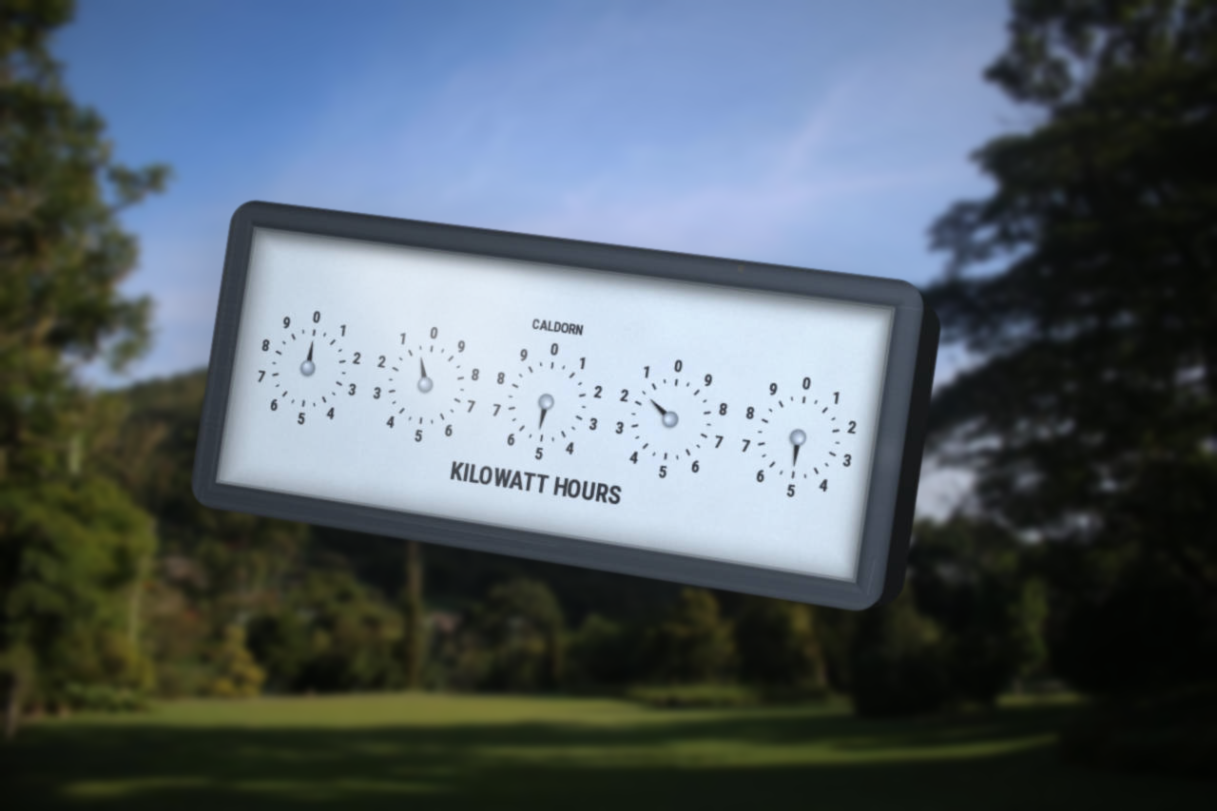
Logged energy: 515 kWh
